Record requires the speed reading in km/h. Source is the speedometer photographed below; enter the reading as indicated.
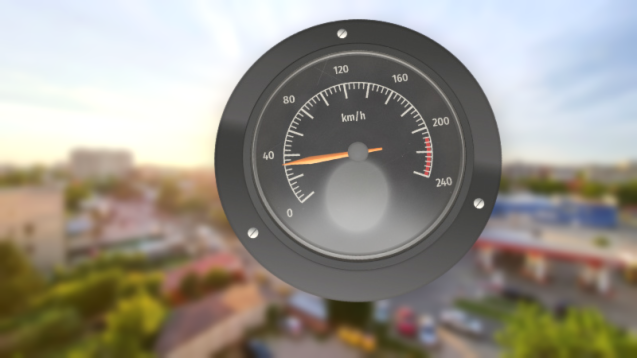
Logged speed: 32 km/h
